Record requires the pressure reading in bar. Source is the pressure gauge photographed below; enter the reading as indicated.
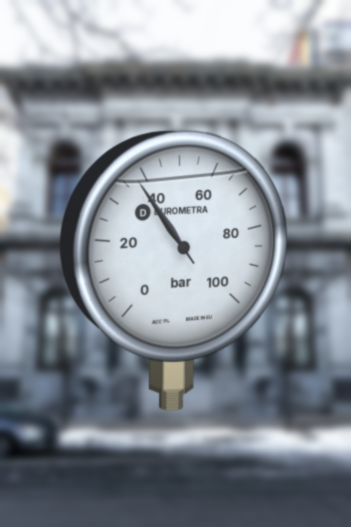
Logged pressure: 37.5 bar
